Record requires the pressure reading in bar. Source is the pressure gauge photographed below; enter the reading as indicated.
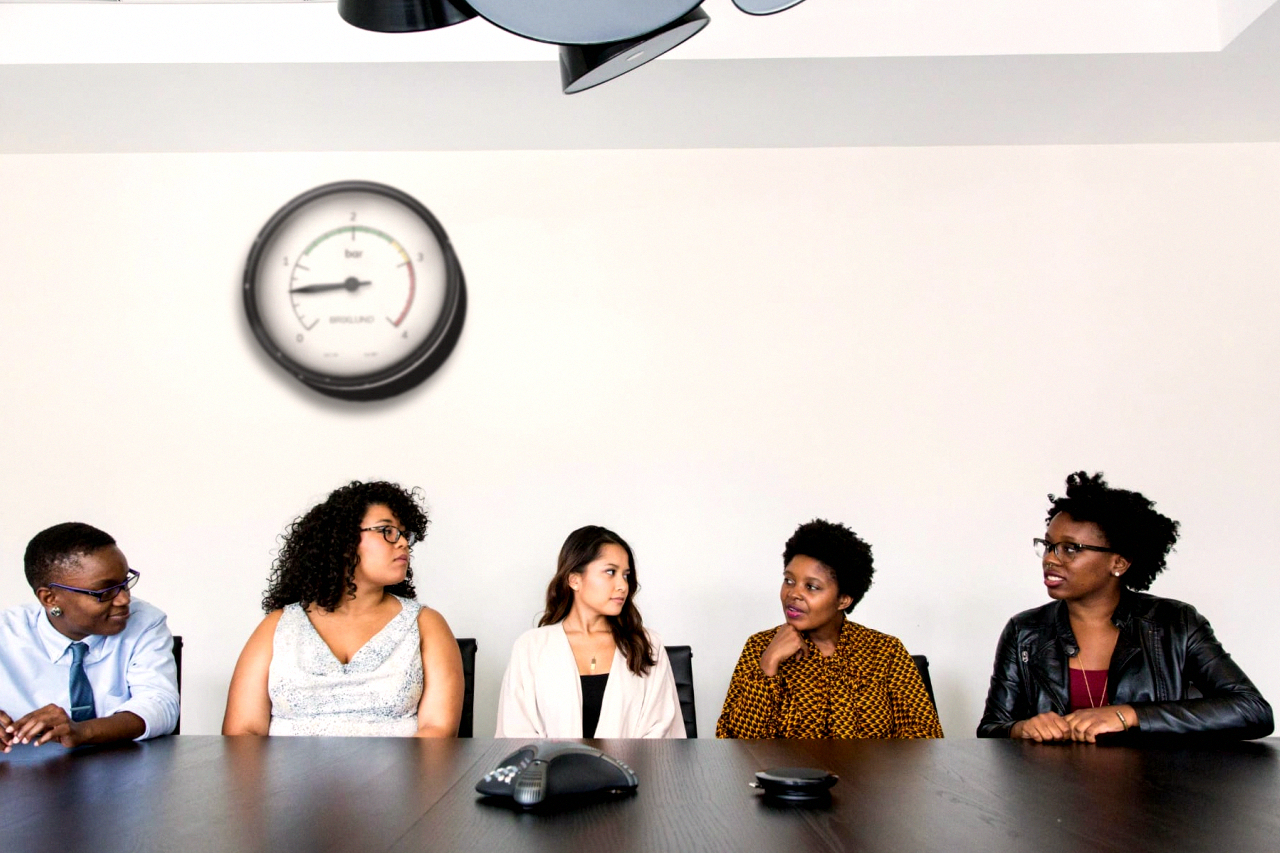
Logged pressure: 0.6 bar
